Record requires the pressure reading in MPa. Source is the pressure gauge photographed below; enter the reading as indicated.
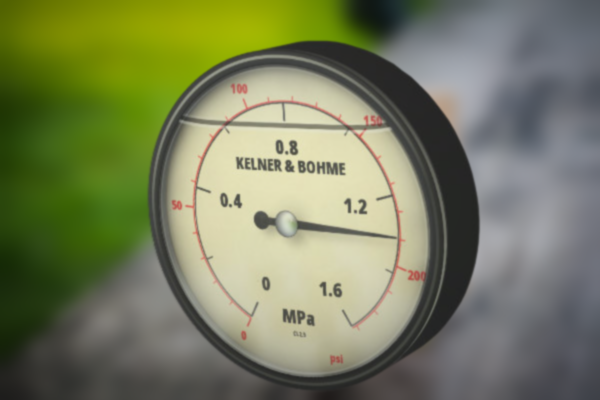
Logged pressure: 1.3 MPa
